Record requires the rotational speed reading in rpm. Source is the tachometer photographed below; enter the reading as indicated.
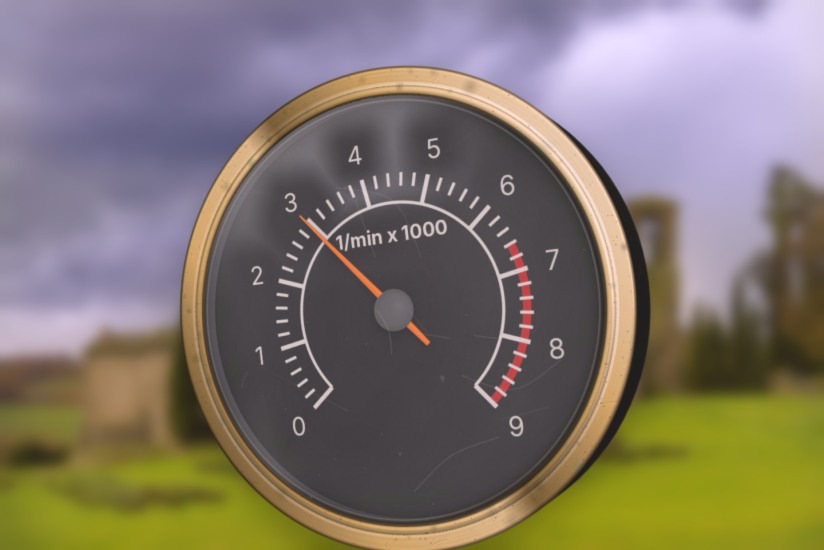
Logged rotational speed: 3000 rpm
